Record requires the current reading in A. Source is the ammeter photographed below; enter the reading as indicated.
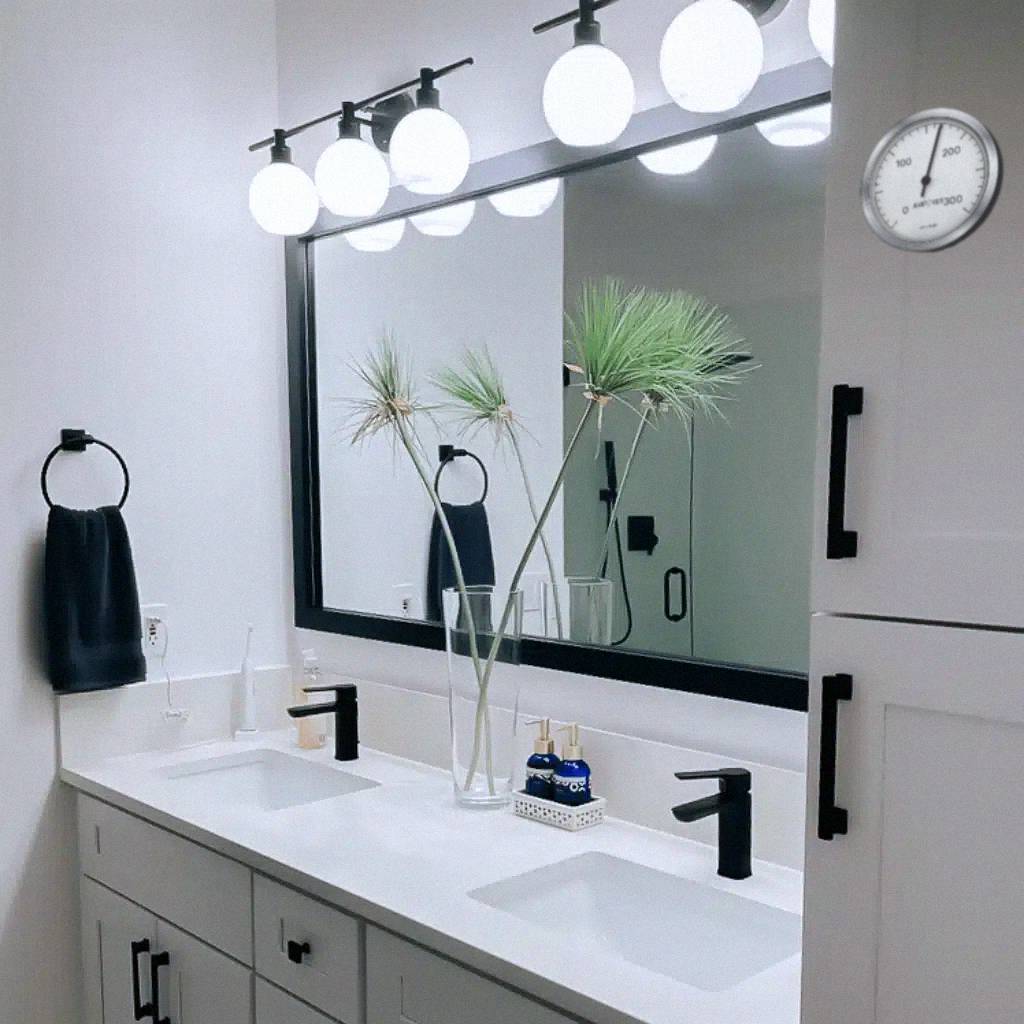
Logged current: 170 A
